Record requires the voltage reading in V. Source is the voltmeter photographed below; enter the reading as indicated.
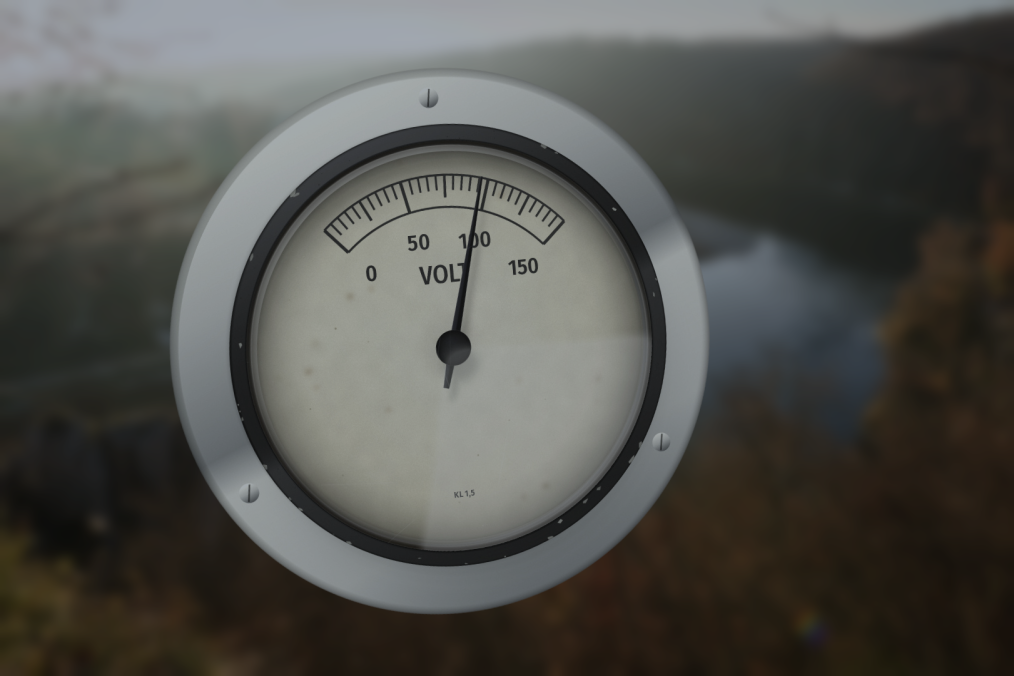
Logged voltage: 95 V
